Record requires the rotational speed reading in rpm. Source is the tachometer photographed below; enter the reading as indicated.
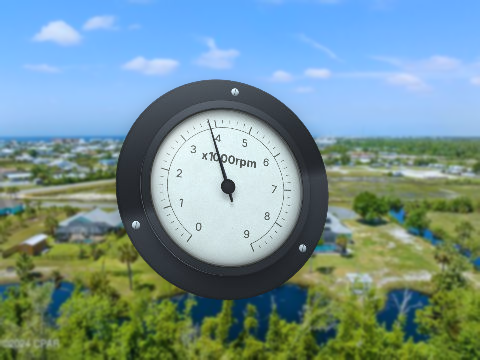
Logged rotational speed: 3800 rpm
